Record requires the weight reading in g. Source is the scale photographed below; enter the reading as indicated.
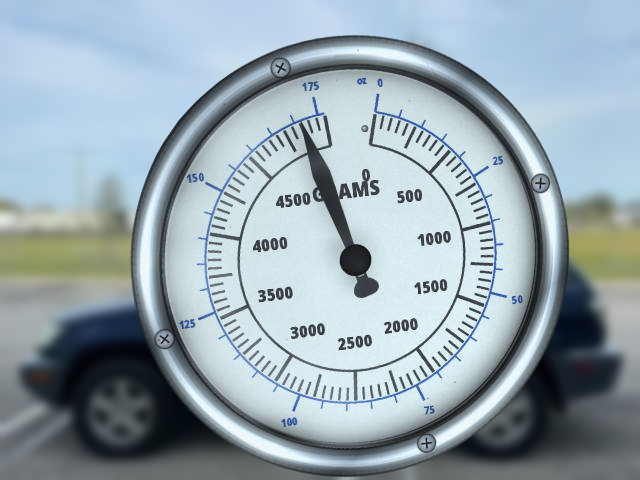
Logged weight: 4850 g
